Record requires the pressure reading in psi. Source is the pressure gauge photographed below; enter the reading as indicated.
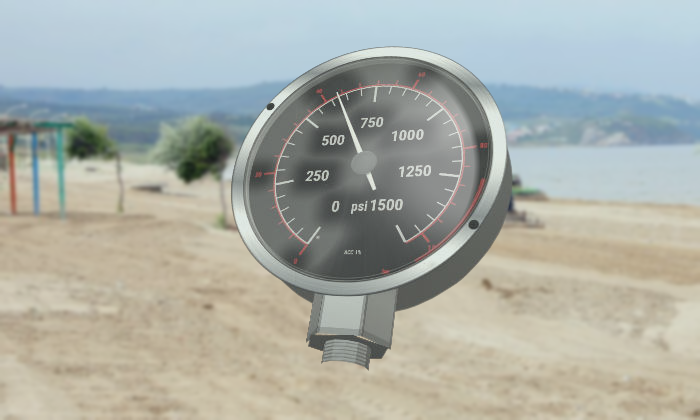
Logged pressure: 625 psi
